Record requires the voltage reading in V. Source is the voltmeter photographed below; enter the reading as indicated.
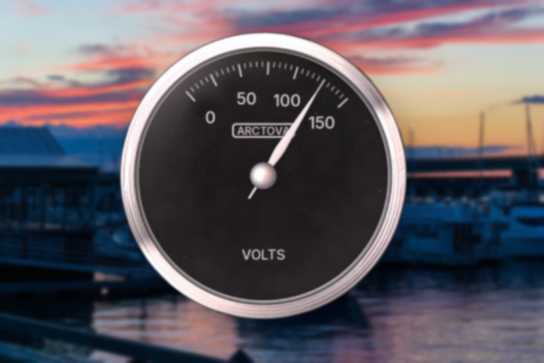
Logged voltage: 125 V
